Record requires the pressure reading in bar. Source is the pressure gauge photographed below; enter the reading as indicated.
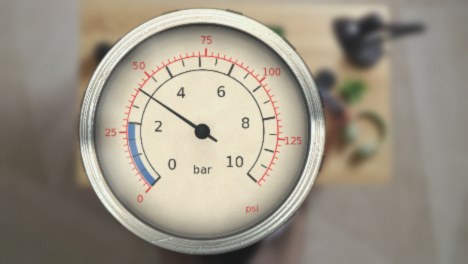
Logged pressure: 3 bar
